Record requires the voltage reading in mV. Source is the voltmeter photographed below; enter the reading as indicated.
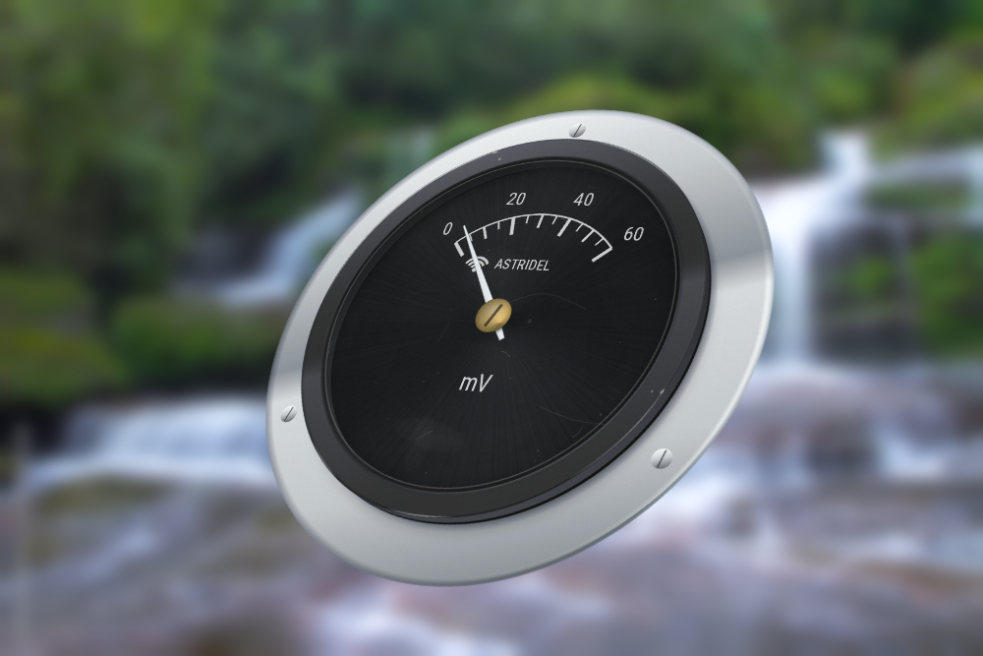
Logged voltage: 5 mV
